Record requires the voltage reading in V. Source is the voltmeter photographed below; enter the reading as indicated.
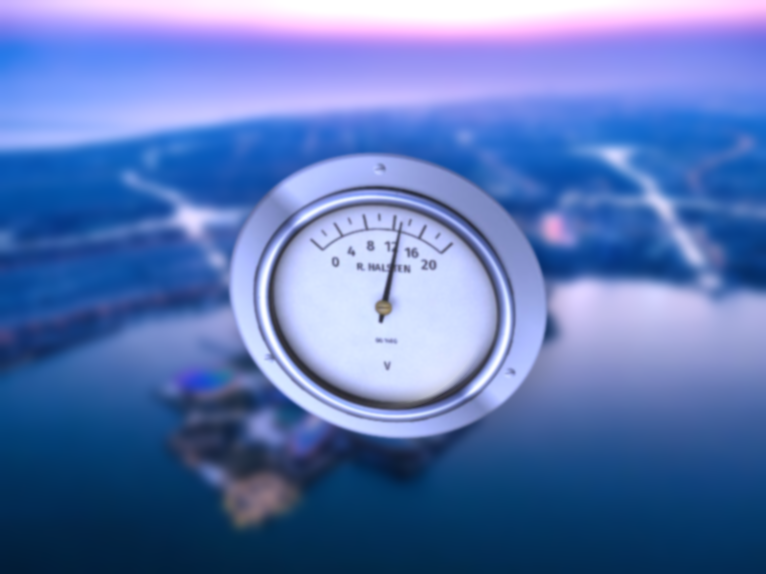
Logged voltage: 13 V
